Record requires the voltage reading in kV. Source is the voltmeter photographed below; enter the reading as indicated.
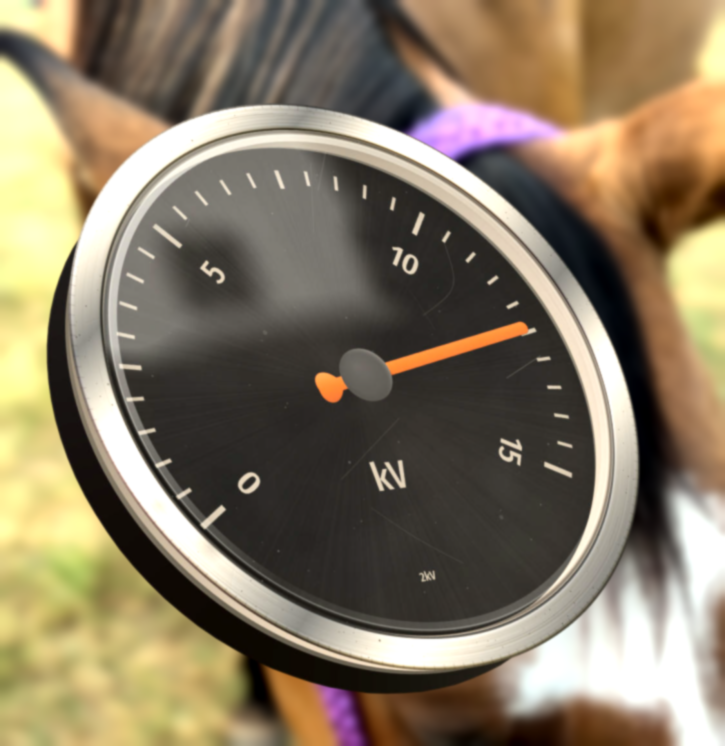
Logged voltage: 12.5 kV
